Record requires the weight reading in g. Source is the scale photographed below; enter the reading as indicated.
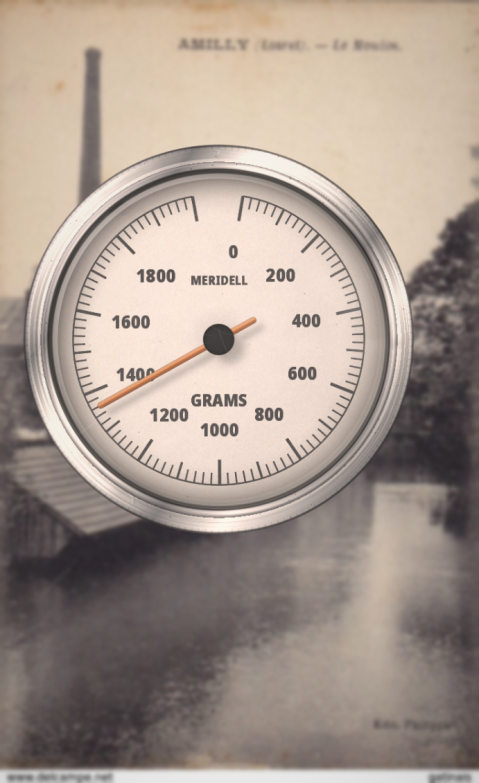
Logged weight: 1360 g
